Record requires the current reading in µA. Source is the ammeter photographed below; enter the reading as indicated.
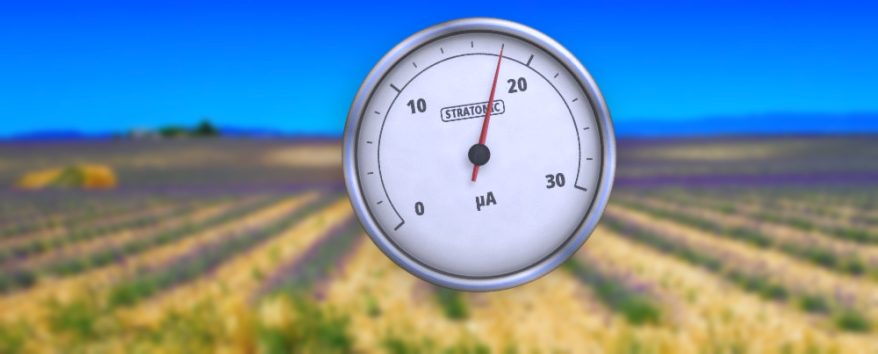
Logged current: 18 µA
